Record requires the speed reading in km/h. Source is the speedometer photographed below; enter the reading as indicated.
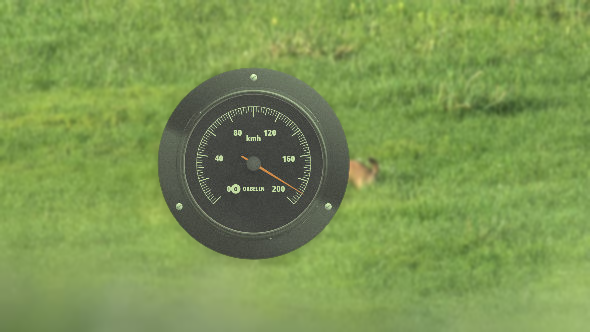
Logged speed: 190 km/h
